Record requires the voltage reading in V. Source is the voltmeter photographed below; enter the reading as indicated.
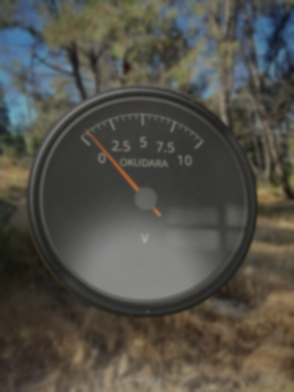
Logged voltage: 0.5 V
